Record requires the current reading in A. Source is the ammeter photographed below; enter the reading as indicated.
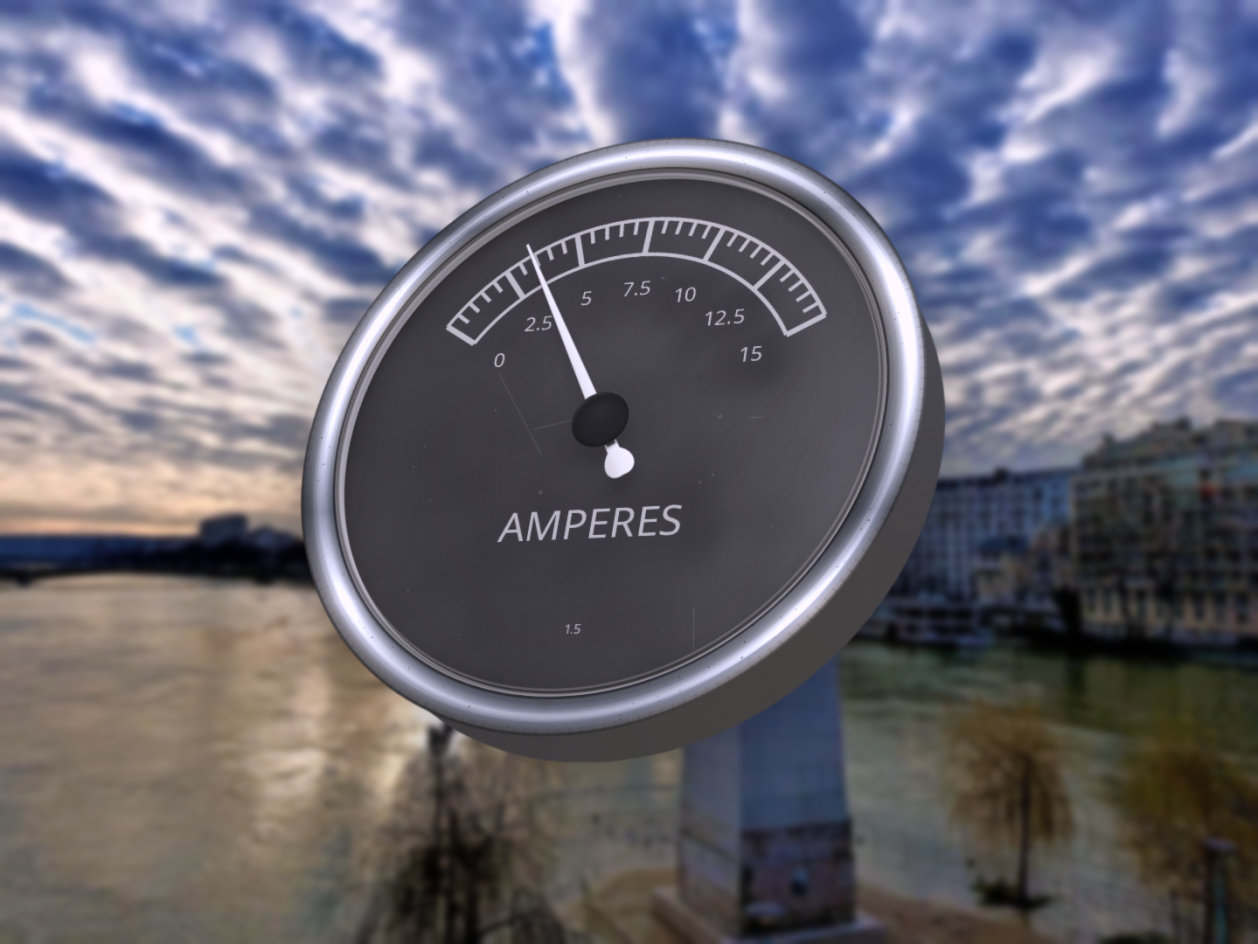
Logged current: 3.5 A
